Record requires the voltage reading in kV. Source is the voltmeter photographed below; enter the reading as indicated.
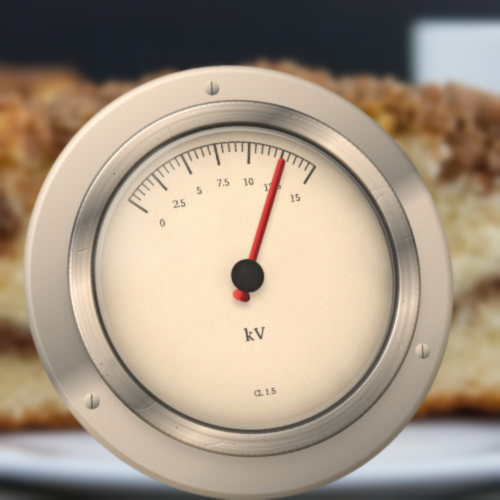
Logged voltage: 12.5 kV
